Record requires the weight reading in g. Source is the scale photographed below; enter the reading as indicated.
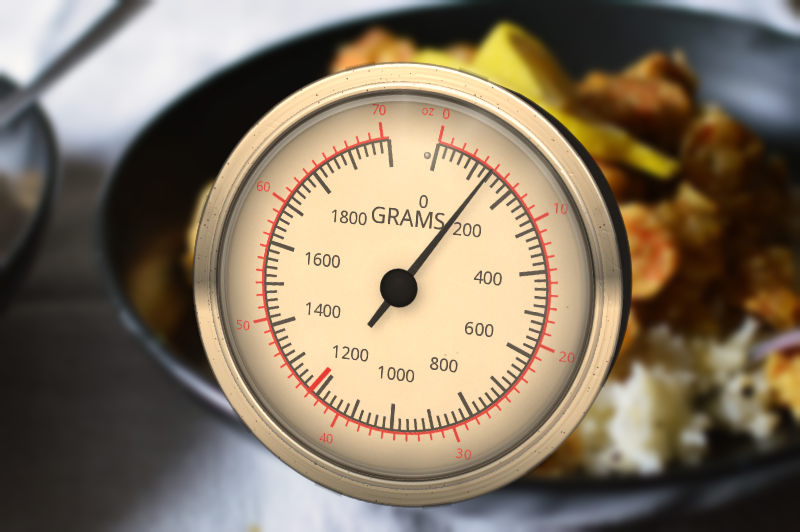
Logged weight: 140 g
